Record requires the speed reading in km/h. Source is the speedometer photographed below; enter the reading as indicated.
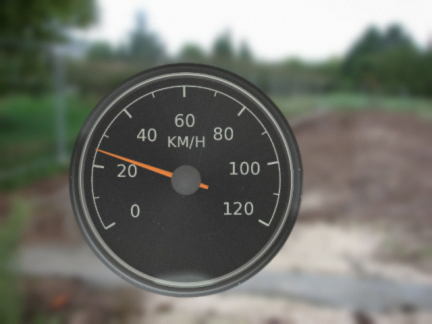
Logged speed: 25 km/h
